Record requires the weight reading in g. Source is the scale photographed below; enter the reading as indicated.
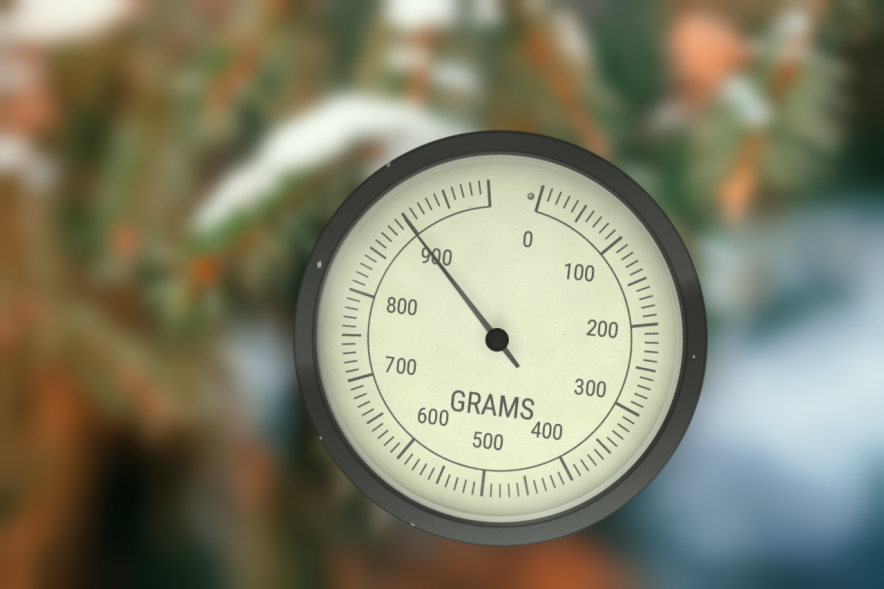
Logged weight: 900 g
